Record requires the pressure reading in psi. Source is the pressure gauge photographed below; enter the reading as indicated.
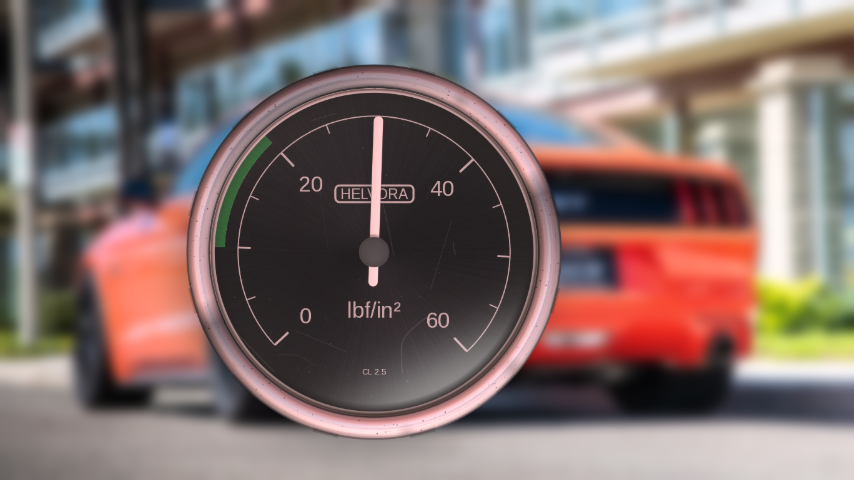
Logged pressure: 30 psi
